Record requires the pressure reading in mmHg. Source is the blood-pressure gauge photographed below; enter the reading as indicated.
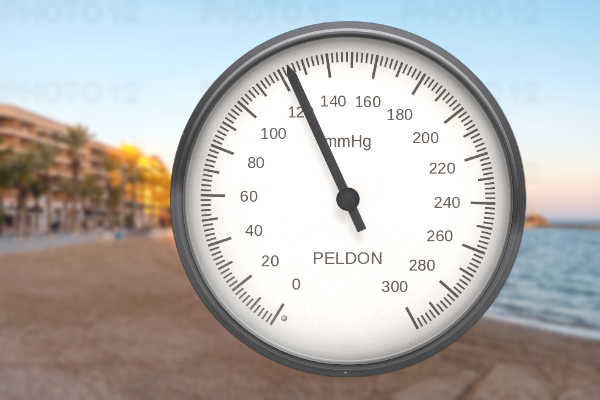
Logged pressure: 124 mmHg
